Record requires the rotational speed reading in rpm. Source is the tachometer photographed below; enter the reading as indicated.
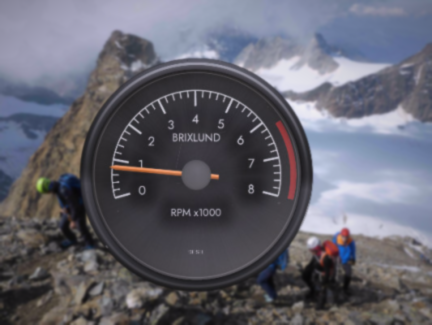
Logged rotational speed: 800 rpm
